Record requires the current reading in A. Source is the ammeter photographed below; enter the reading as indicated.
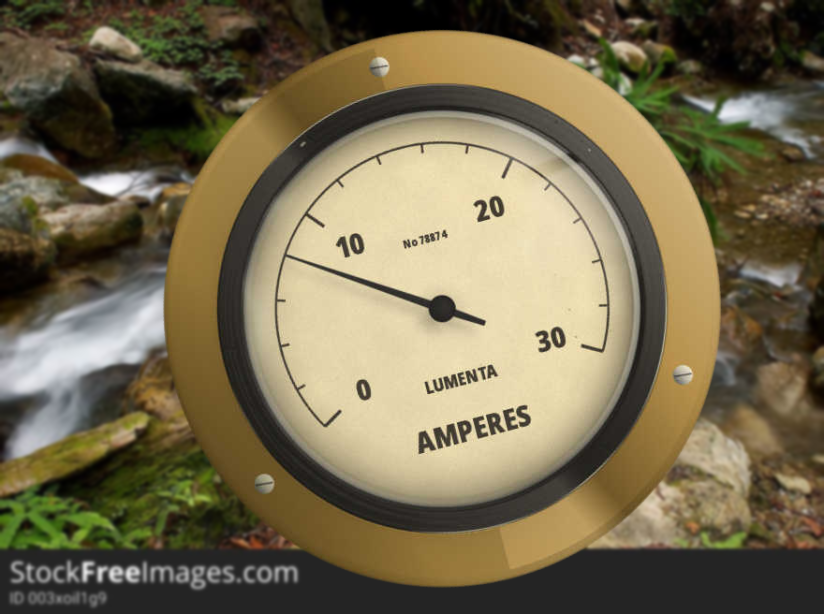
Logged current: 8 A
